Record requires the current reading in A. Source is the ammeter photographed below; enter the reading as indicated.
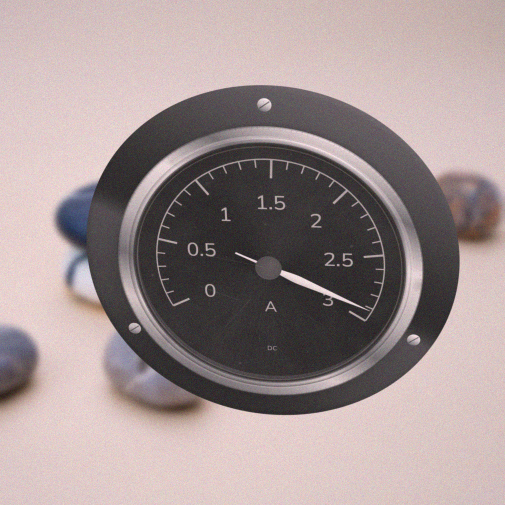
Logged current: 2.9 A
